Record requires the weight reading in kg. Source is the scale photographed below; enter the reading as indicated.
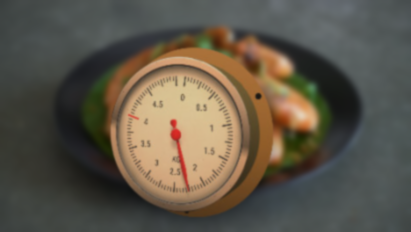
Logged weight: 2.25 kg
